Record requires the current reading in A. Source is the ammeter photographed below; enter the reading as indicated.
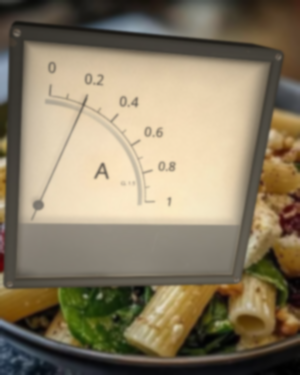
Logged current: 0.2 A
